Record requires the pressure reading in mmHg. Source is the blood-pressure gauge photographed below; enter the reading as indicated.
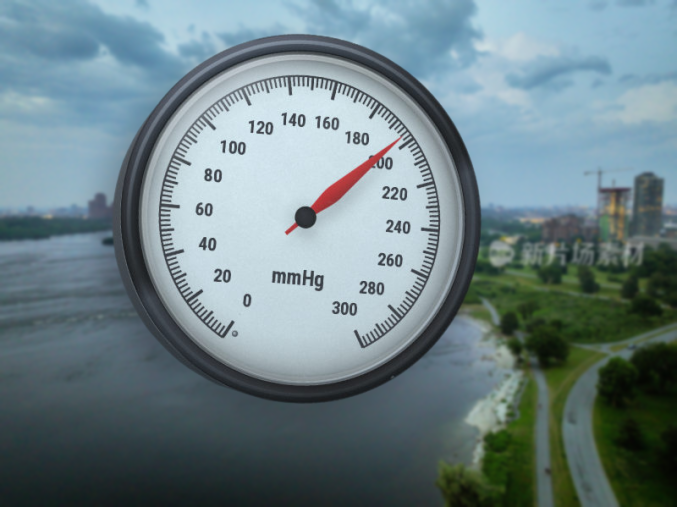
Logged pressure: 196 mmHg
